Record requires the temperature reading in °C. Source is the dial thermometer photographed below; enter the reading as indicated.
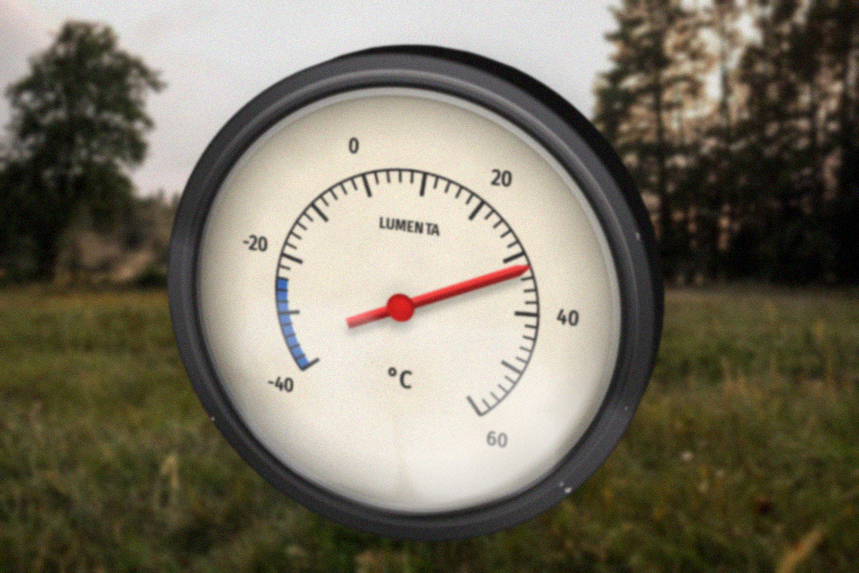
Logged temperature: 32 °C
